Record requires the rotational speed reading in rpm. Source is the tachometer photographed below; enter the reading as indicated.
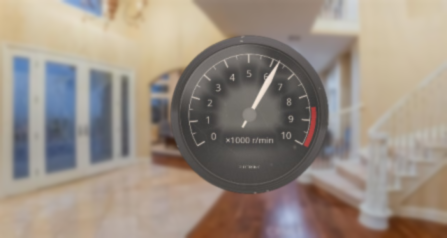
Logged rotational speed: 6250 rpm
